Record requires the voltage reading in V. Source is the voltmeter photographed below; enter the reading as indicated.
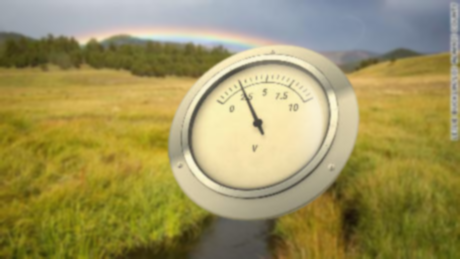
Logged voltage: 2.5 V
